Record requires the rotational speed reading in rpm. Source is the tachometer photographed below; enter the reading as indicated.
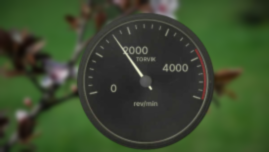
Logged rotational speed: 1600 rpm
